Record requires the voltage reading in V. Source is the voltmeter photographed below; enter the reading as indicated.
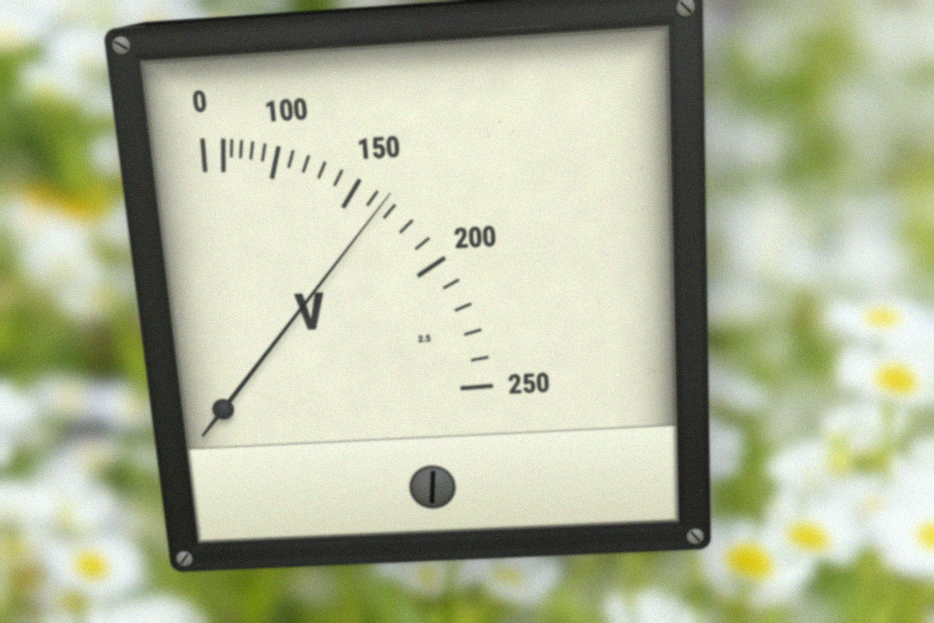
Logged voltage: 165 V
